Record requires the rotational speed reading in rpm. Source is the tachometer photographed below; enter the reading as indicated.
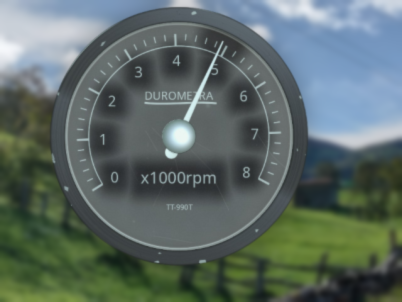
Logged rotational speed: 4900 rpm
